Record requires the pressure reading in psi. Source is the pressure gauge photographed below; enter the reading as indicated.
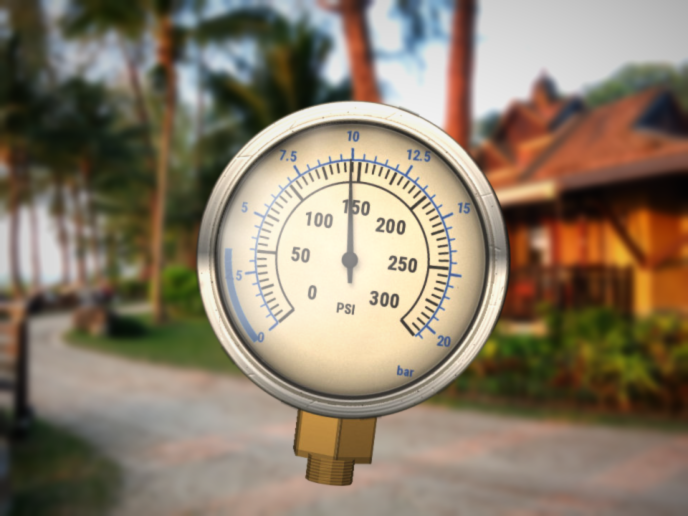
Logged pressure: 145 psi
